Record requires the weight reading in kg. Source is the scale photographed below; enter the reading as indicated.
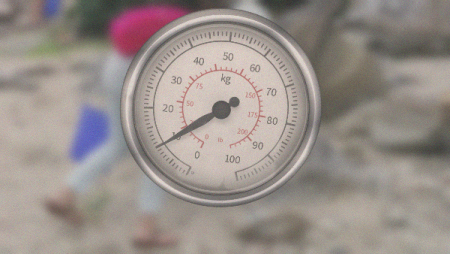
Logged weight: 10 kg
